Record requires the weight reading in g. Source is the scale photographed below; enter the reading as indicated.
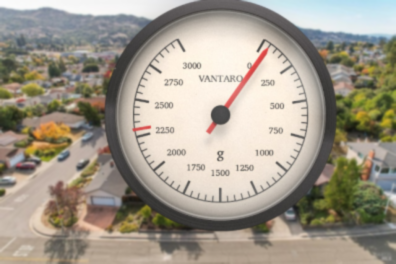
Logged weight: 50 g
